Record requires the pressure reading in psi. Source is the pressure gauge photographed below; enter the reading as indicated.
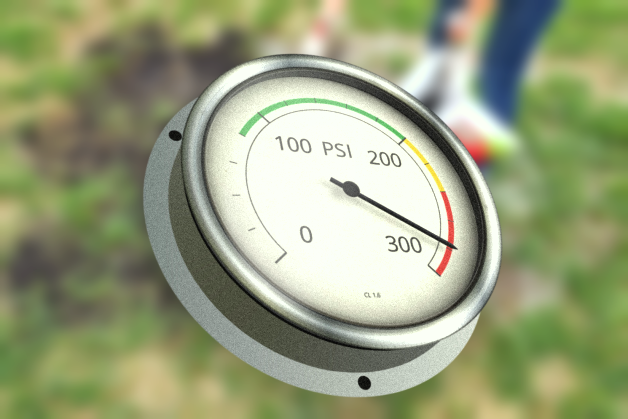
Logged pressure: 280 psi
